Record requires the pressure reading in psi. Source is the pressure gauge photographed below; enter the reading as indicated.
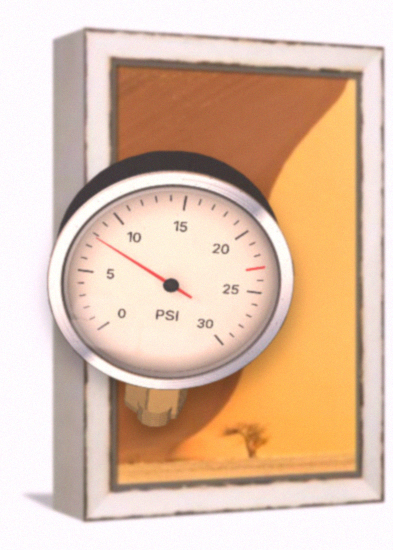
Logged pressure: 8 psi
